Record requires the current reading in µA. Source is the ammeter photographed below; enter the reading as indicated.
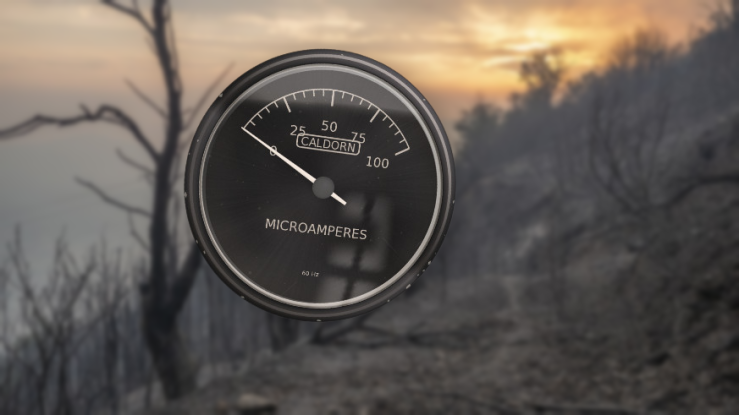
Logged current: 0 µA
